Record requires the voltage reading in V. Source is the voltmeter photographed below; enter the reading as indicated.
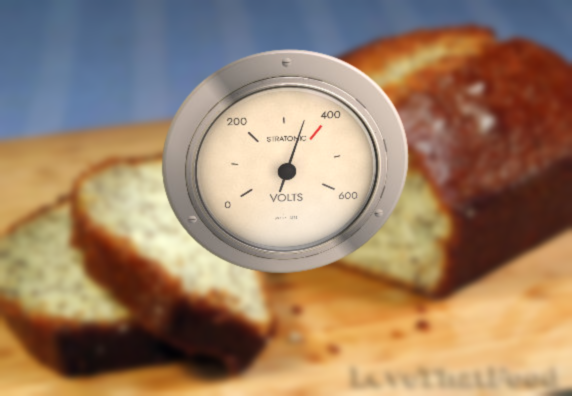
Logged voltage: 350 V
